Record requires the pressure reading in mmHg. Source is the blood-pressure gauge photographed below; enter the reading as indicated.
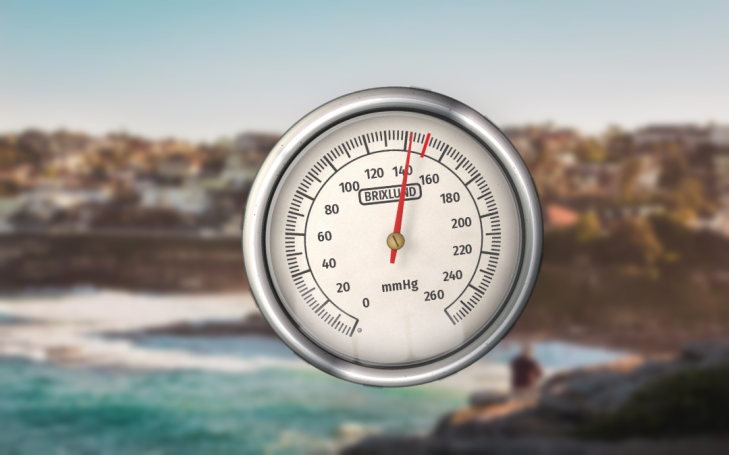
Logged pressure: 142 mmHg
